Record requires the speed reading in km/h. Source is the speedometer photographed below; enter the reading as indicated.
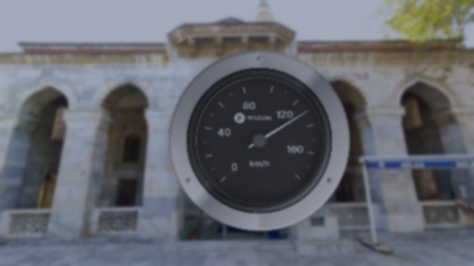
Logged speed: 130 km/h
